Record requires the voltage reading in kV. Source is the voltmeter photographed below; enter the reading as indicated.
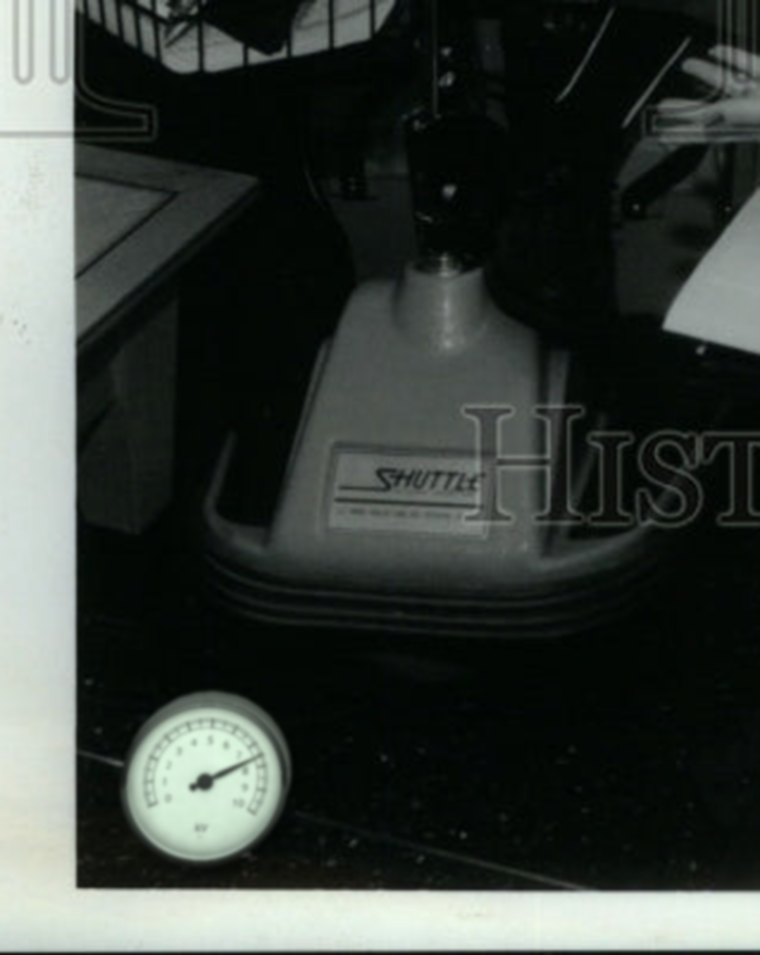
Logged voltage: 7.5 kV
